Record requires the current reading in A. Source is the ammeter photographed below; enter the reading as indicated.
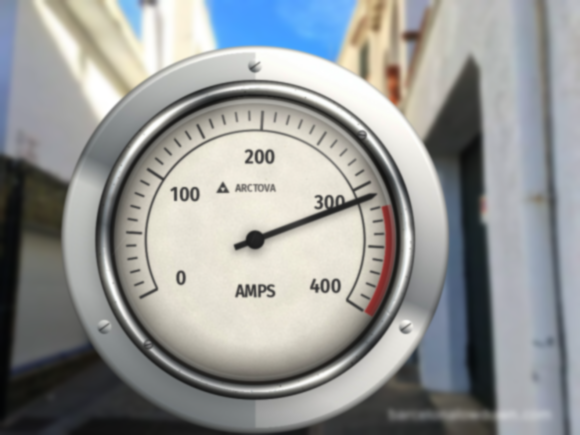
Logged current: 310 A
